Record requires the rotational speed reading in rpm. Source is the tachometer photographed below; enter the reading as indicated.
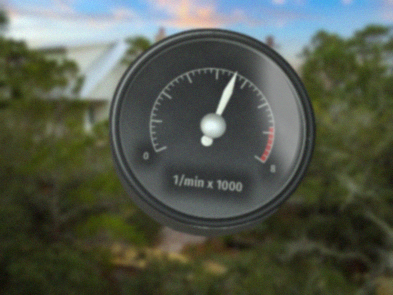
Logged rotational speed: 4600 rpm
